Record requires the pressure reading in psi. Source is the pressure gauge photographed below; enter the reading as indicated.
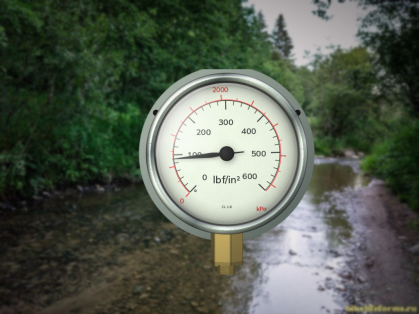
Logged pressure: 90 psi
